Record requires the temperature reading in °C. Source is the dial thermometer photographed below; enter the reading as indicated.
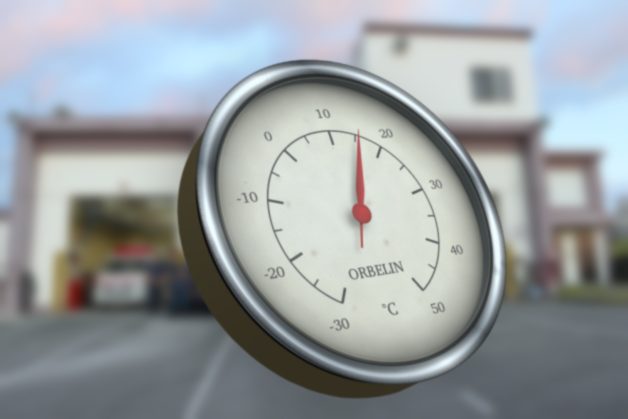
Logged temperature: 15 °C
